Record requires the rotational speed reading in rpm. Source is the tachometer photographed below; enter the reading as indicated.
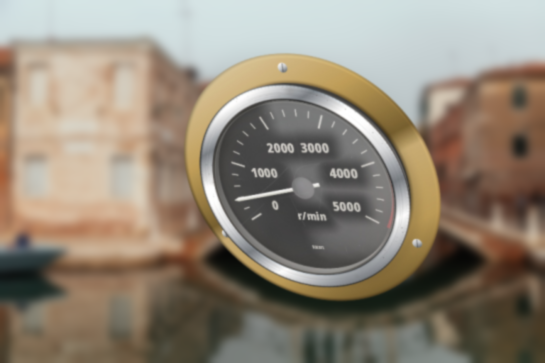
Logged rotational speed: 400 rpm
